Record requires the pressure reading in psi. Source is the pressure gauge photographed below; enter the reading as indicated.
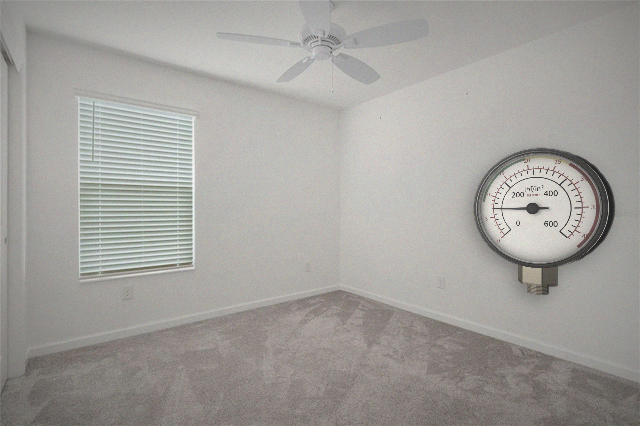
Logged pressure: 100 psi
